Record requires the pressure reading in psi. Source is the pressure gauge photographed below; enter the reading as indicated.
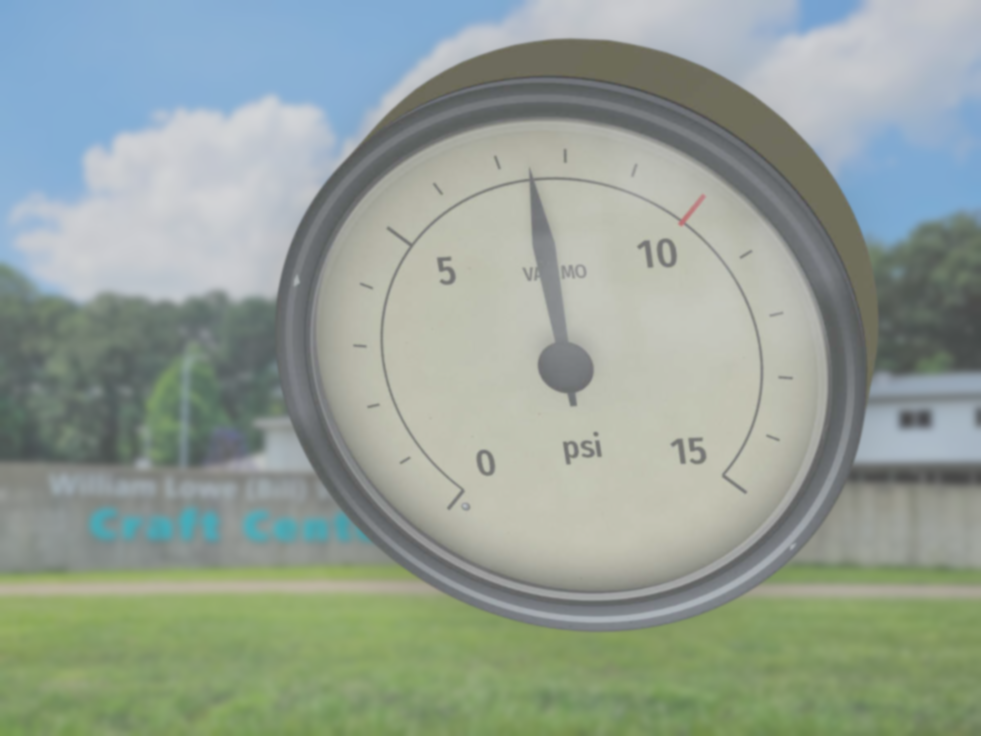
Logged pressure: 7.5 psi
